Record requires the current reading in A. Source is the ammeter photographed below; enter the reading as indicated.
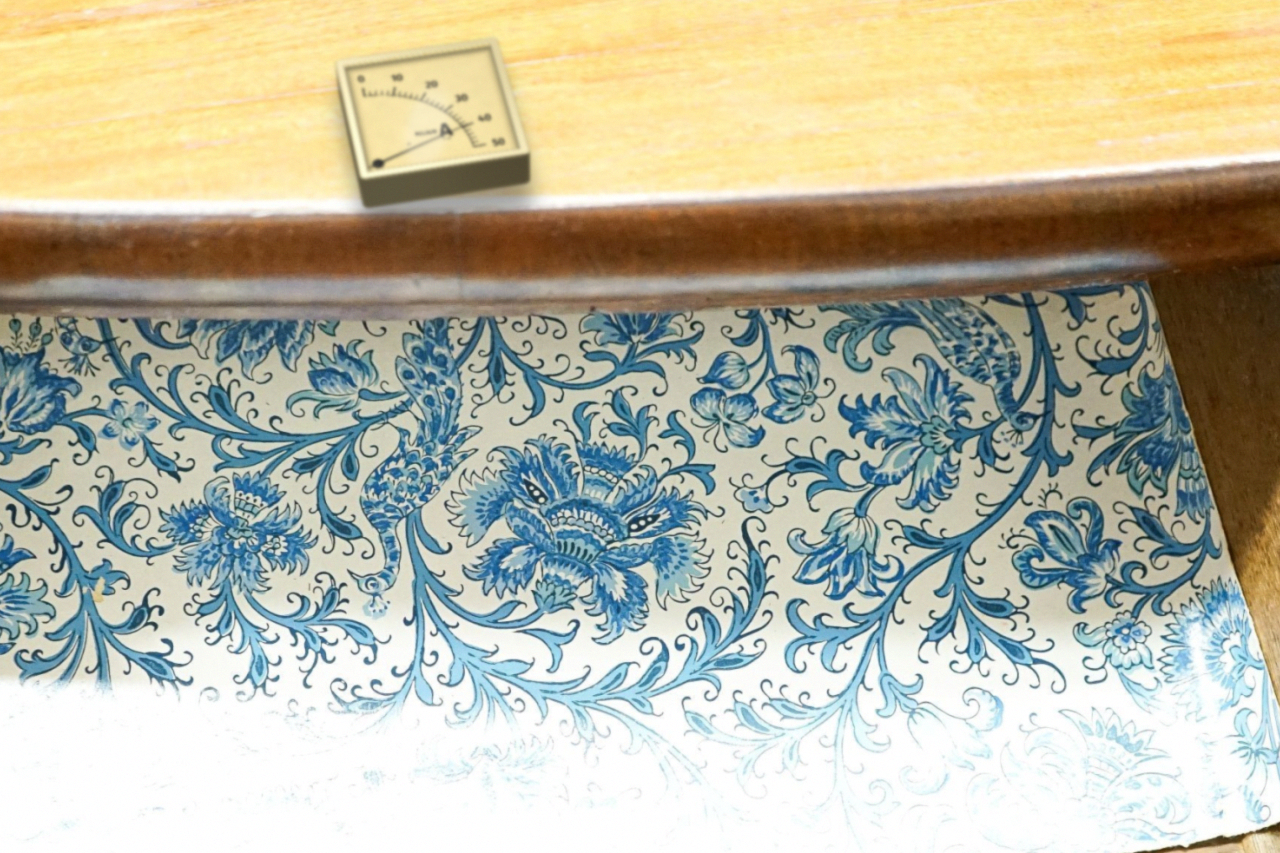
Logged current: 40 A
